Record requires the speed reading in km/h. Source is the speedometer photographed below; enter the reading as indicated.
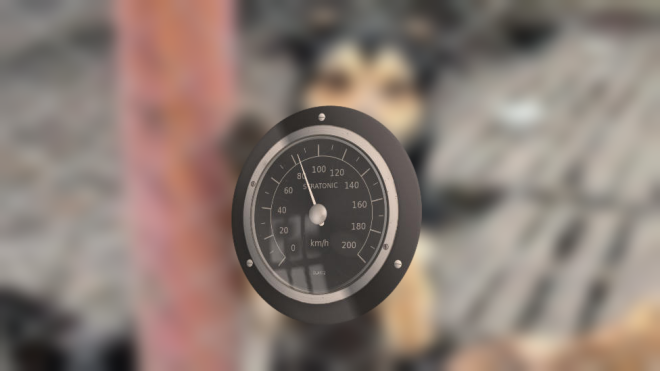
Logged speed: 85 km/h
